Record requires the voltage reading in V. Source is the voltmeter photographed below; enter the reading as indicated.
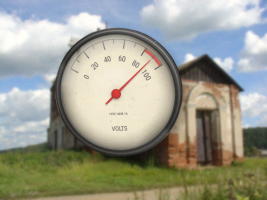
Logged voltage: 90 V
